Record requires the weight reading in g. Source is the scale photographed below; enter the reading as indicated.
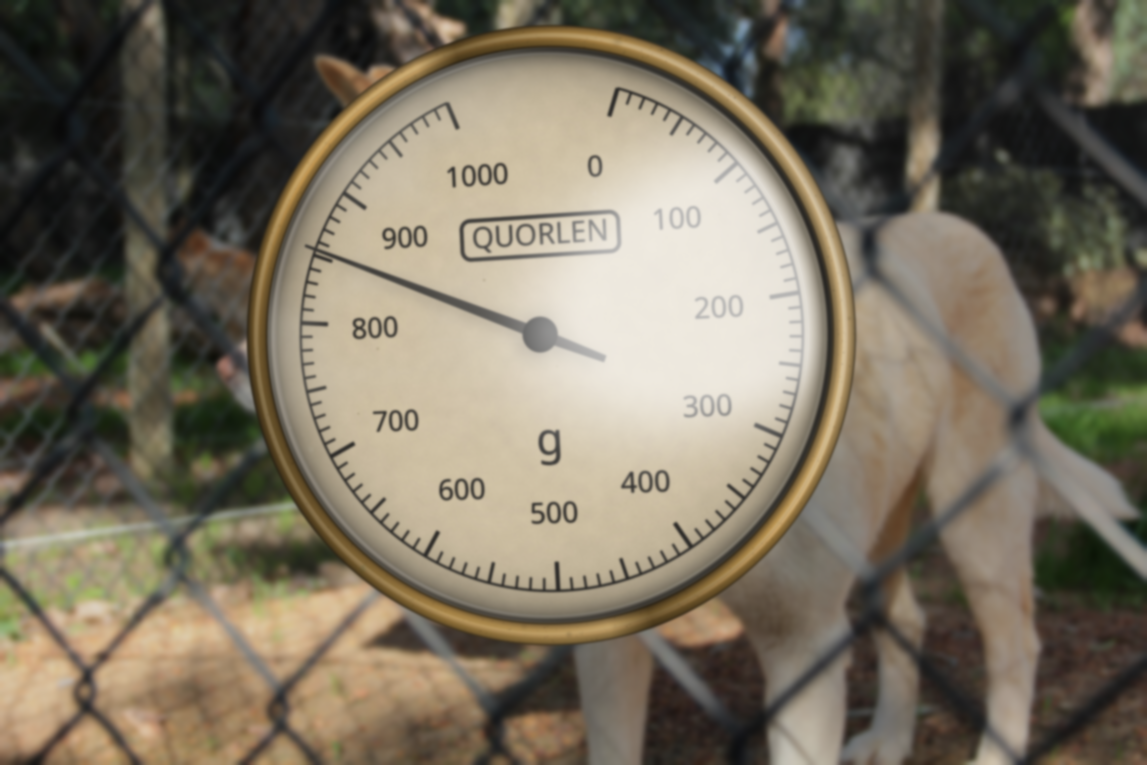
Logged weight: 855 g
